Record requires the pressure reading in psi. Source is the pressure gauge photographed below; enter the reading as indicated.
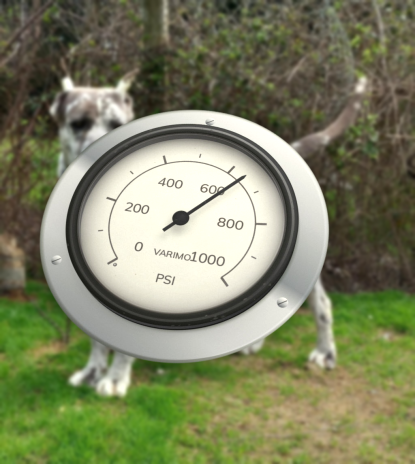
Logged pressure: 650 psi
